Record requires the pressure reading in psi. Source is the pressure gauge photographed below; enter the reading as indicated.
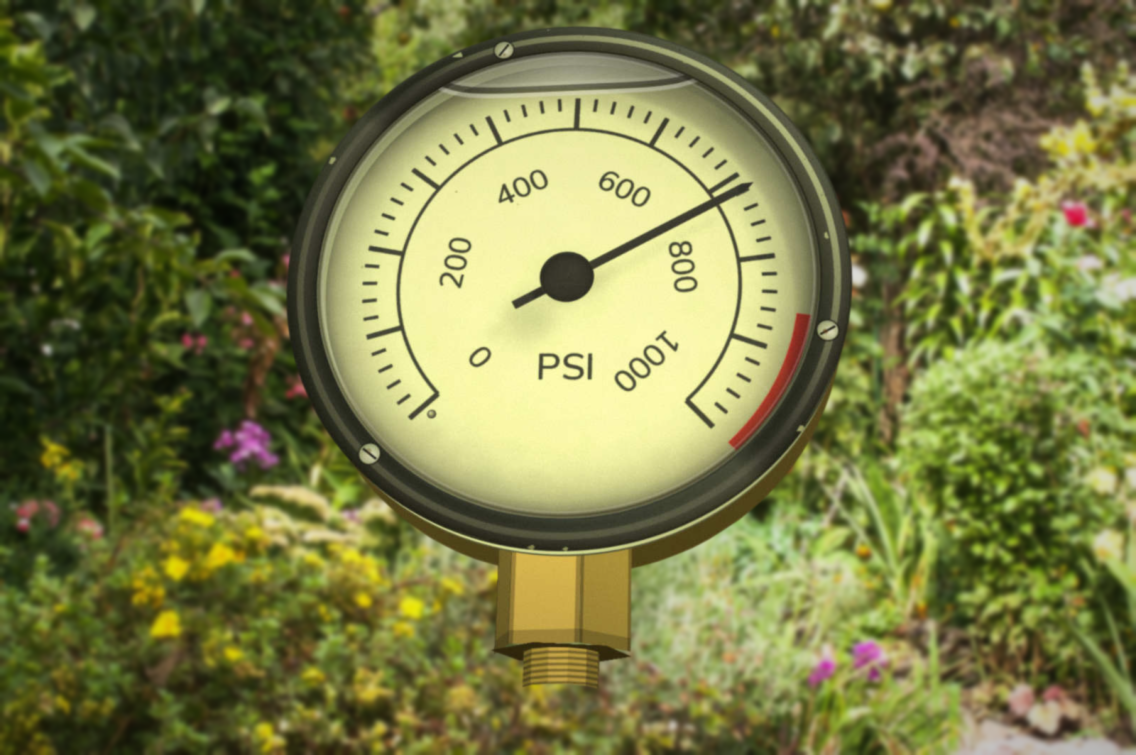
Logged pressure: 720 psi
